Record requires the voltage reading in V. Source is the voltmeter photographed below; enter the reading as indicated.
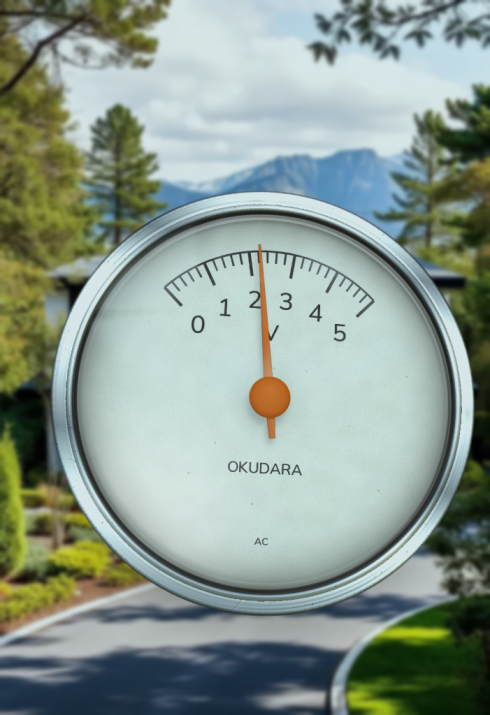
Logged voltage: 2.2 V
